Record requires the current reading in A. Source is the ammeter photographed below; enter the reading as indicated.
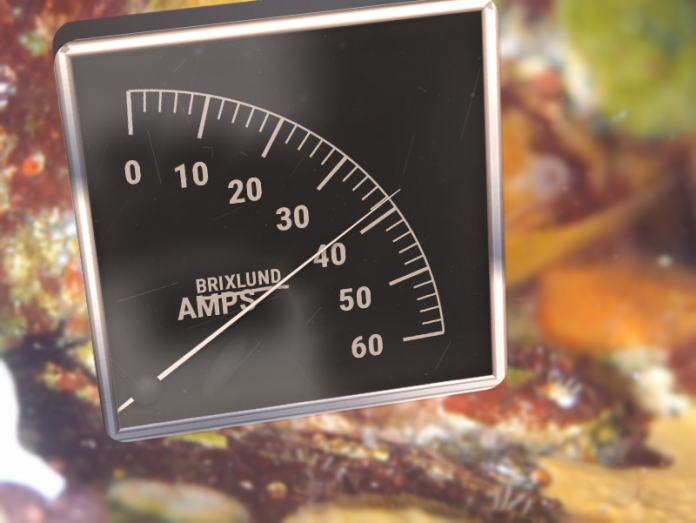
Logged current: 38 A
